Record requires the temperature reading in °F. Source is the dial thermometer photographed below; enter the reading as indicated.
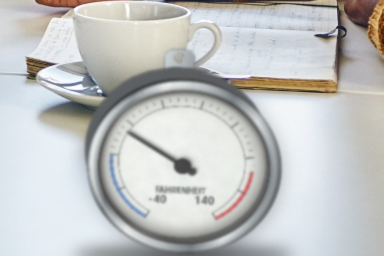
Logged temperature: 16 °F
